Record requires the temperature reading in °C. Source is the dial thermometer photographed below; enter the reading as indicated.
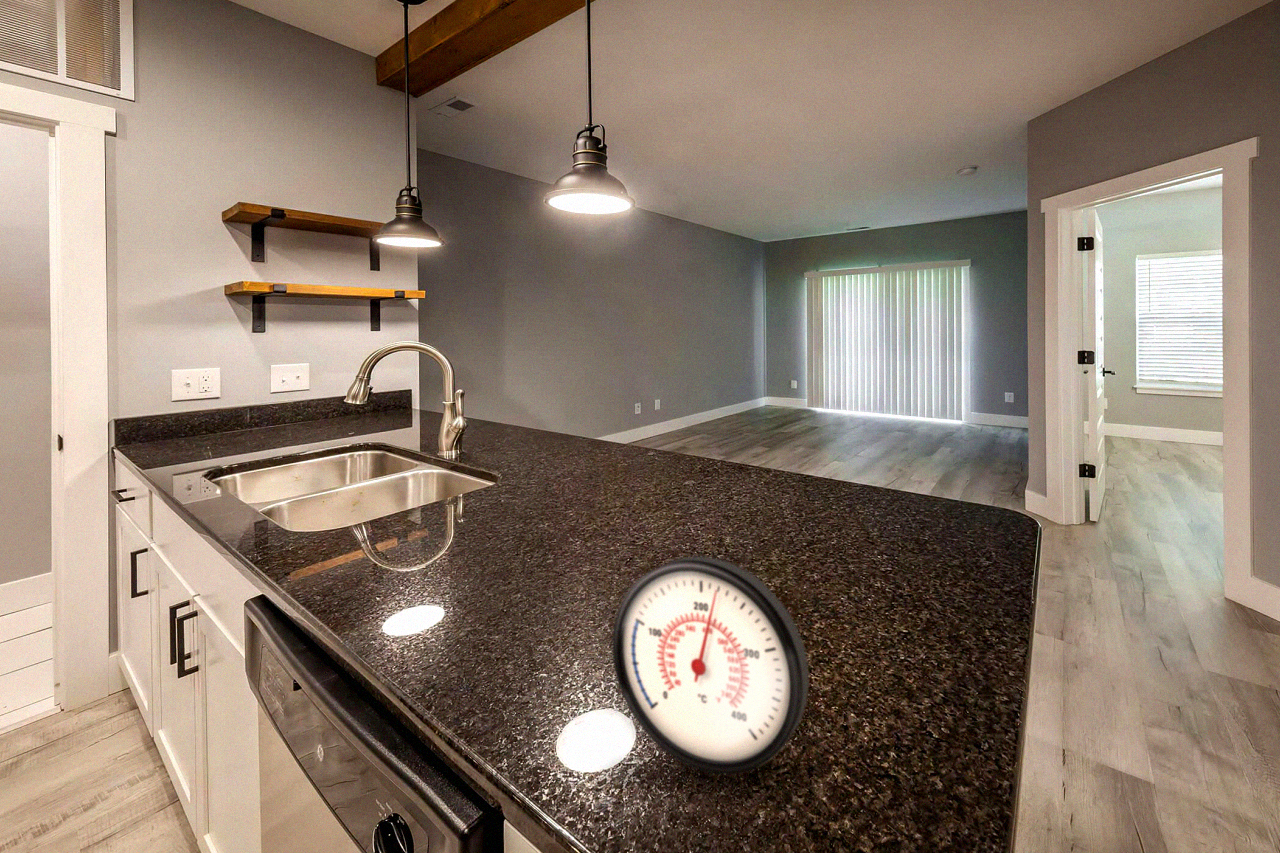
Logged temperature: 220 °C
